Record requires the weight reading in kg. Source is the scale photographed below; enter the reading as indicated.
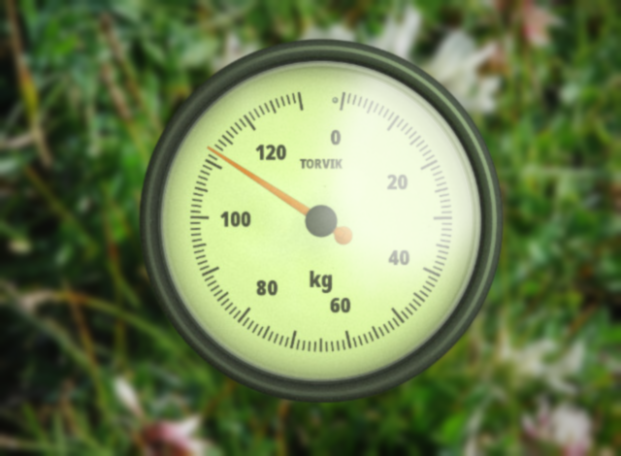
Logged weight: 112 kg
